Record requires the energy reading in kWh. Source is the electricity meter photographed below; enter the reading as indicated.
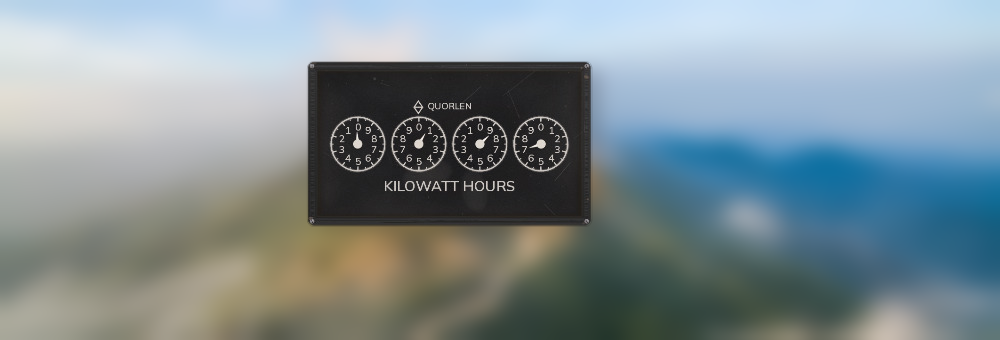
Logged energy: 87 kWh
